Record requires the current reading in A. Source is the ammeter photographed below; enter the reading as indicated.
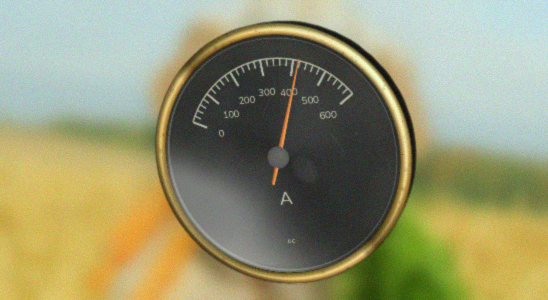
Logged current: 420 A
